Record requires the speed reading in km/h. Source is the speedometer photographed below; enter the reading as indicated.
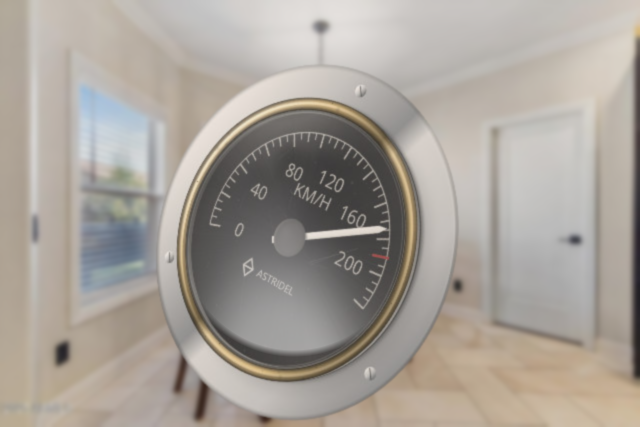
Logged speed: 175 km/h
